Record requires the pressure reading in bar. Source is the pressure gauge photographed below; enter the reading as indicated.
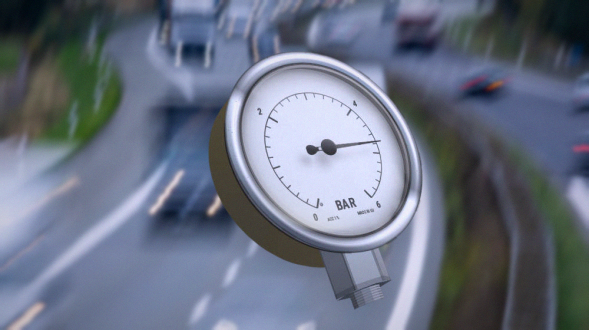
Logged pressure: 4.8 bar
